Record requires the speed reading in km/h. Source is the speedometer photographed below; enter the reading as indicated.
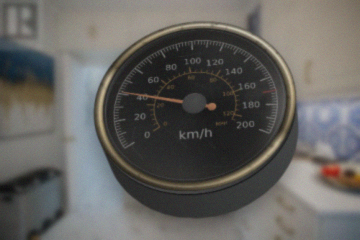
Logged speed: 40 km/h
